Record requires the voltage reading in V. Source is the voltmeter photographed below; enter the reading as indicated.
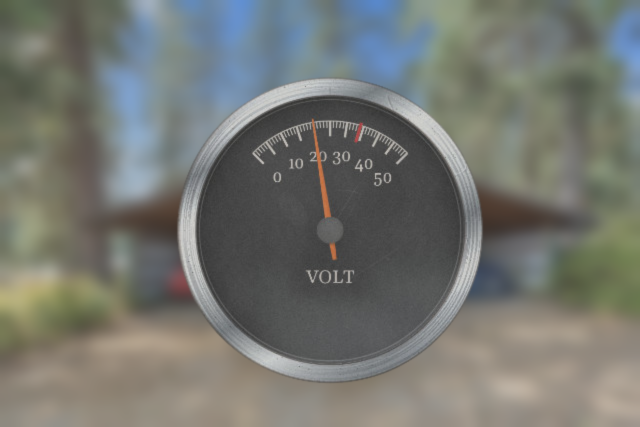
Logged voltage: 20 V
